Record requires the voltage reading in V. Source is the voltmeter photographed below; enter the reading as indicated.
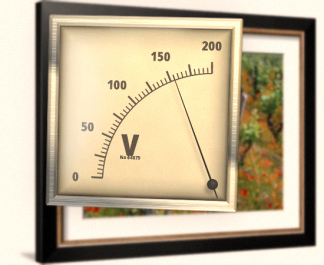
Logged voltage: 155 V
